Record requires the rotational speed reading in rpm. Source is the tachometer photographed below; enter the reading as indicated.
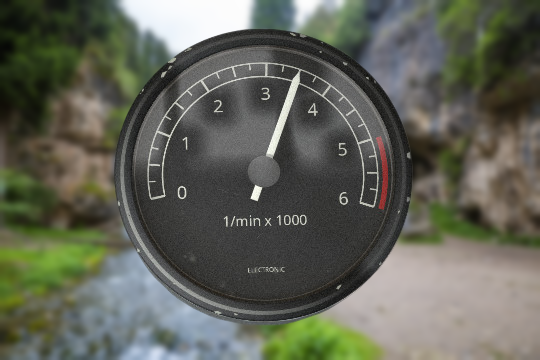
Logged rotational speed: 3500 rpm
